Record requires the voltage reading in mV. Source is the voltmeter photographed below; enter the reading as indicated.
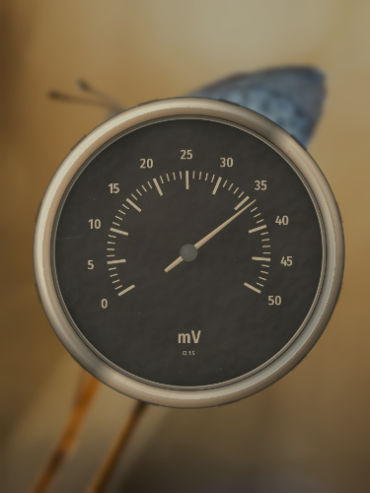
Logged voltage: 36 mV
